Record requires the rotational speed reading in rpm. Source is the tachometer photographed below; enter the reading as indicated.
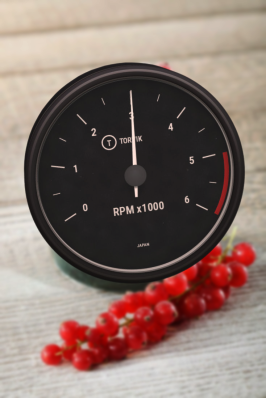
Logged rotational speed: 3000 rpm
